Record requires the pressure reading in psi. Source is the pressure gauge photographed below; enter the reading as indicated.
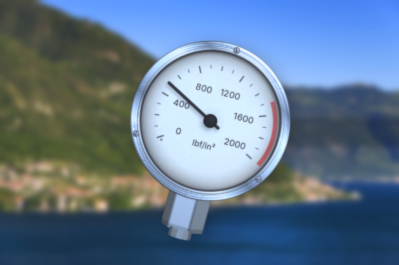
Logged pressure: 500 psi
